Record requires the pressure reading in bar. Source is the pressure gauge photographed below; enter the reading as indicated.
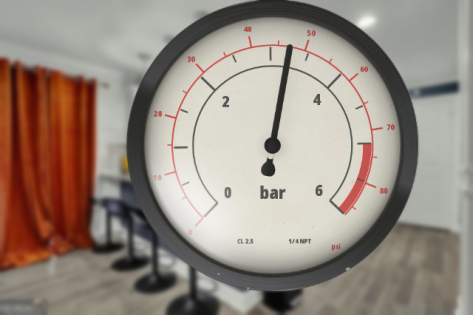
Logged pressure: 3.25 bar
